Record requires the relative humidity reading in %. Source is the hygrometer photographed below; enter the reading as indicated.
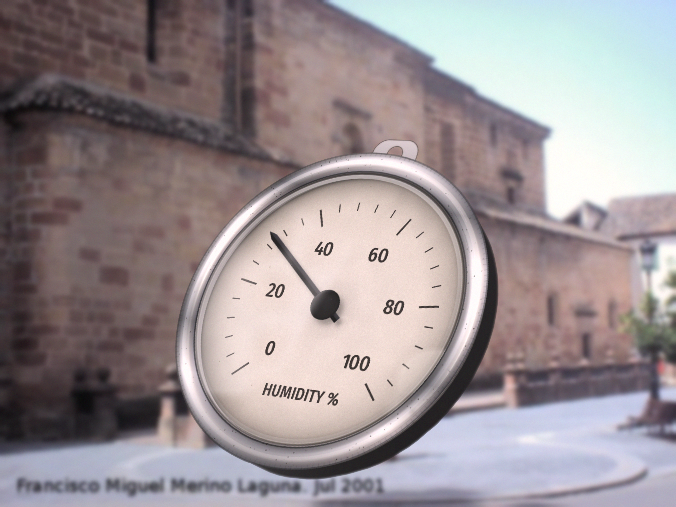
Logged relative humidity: 30 %
